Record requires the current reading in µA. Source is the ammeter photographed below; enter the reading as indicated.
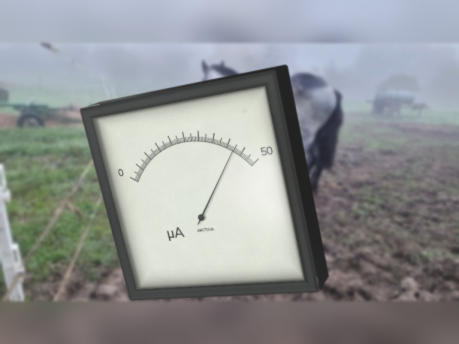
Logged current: 42.5 µA
